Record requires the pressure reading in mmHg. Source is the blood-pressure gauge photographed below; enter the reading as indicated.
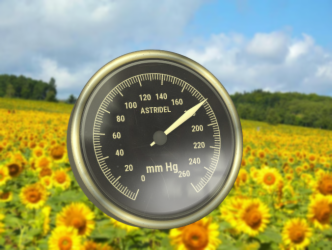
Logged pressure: 180 mmHg
